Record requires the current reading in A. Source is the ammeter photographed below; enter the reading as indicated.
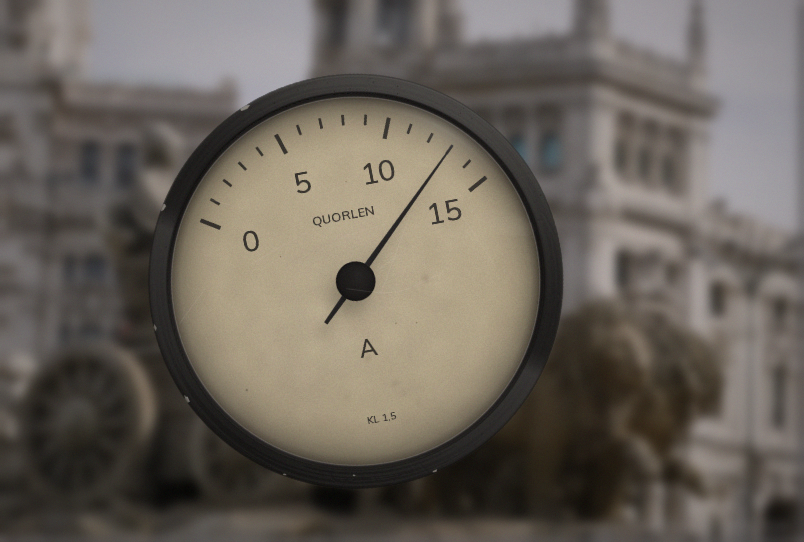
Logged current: 13 A
